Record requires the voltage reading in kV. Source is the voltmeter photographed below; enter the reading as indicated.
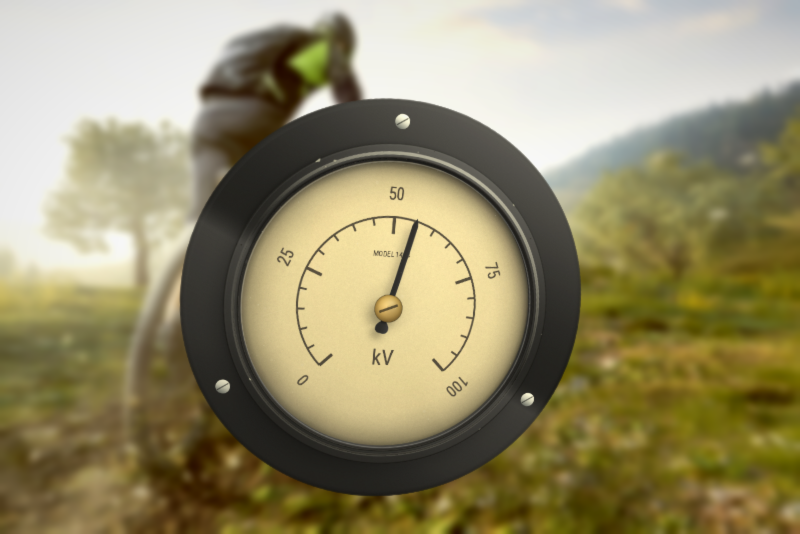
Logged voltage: 55 kV
